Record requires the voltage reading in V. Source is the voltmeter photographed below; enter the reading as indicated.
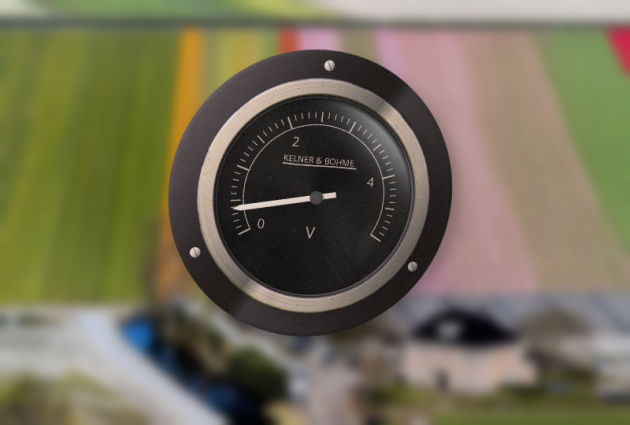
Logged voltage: 0.4 V
